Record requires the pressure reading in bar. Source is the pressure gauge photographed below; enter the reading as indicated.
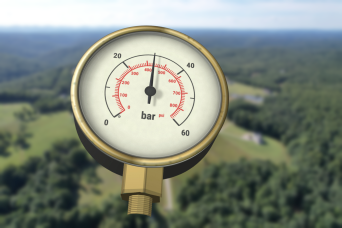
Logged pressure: 30 bar
